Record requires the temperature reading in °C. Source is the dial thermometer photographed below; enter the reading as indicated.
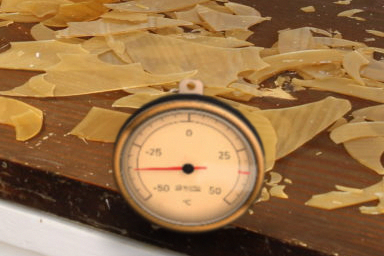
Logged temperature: -35 °C
